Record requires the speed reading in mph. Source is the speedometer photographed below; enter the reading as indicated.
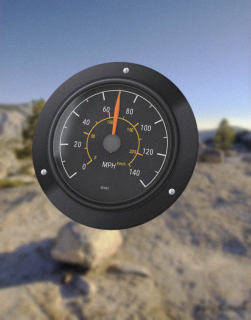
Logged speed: 70 mph
